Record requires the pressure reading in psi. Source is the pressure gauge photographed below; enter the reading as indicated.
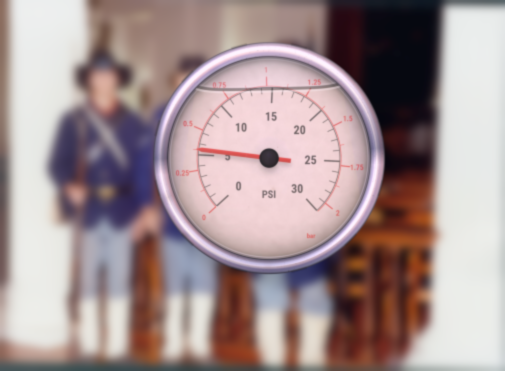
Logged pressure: 5.5 psi
